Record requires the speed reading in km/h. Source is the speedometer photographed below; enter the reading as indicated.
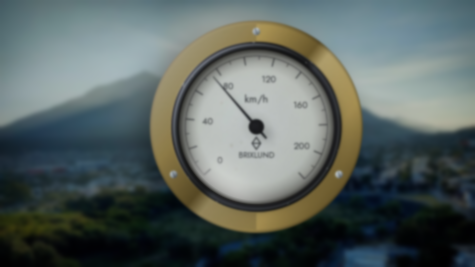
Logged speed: 75 km/h
